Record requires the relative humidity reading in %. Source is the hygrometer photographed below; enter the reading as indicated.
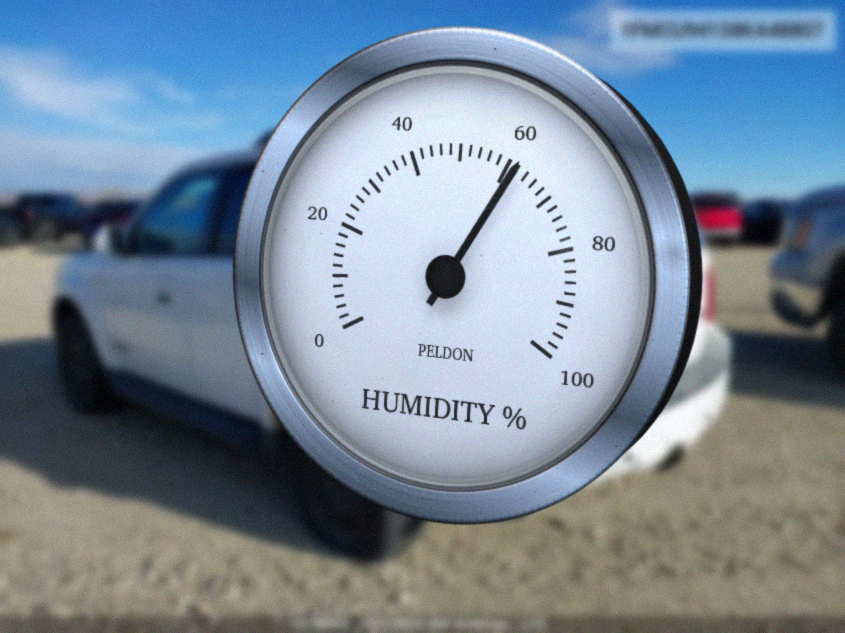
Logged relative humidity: 62 %
